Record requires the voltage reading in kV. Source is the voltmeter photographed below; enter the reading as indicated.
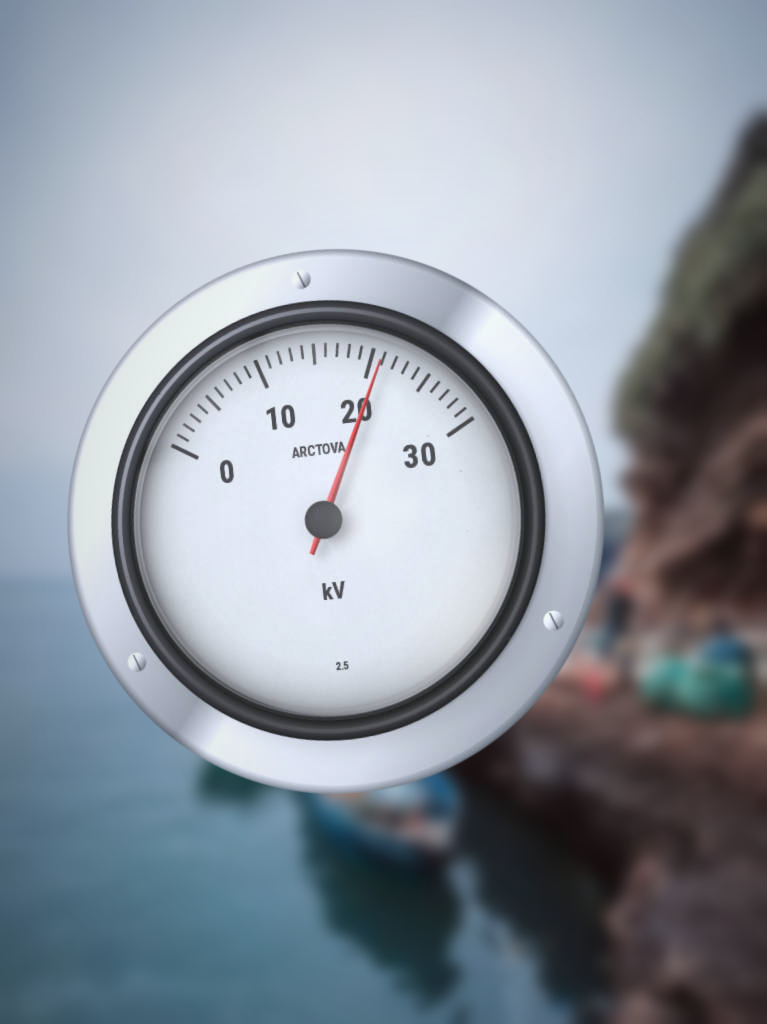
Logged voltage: 21 kV
